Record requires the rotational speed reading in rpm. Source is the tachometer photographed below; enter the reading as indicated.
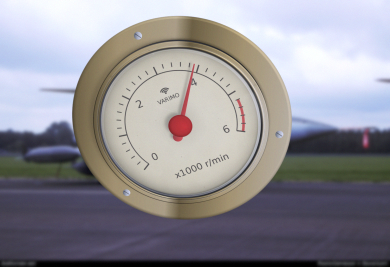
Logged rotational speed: 3900 rpm
